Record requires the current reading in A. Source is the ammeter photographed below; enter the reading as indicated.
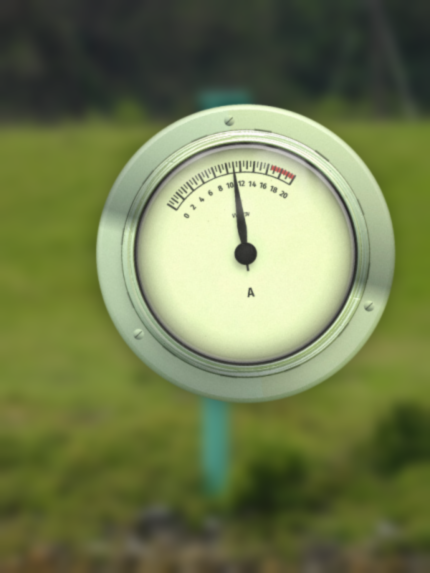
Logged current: 11 A
